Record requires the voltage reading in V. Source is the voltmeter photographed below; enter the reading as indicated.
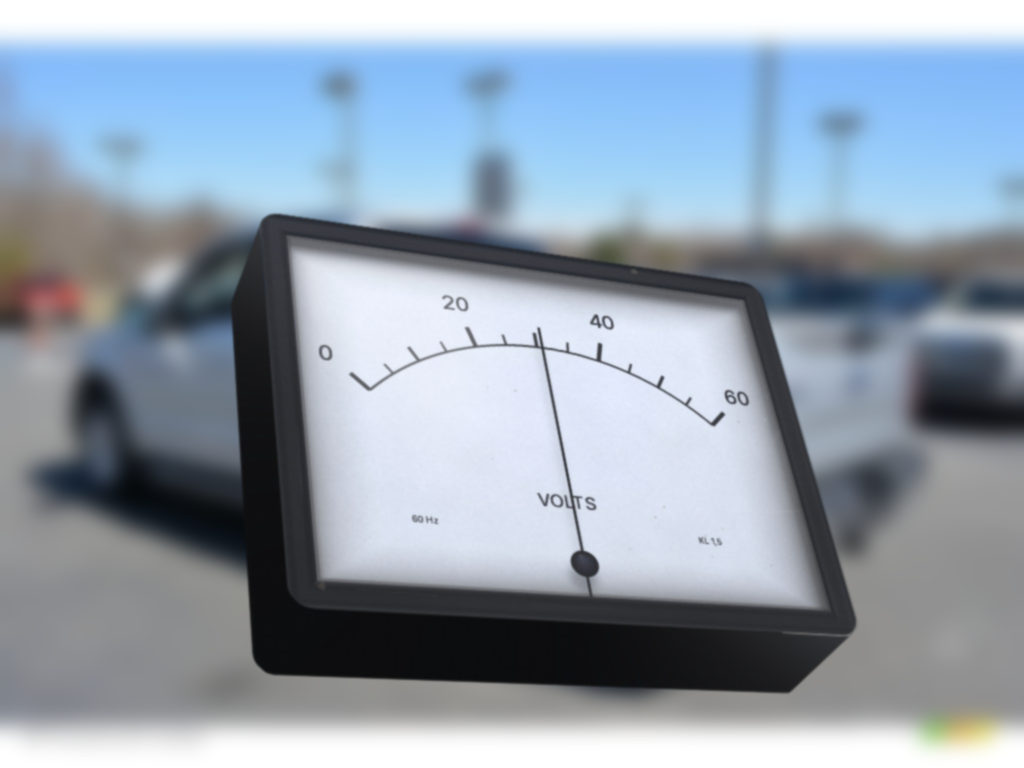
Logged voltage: 30 V
